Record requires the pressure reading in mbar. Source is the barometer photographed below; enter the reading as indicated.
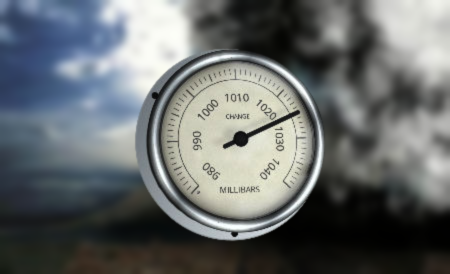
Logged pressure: 1025 mbar
